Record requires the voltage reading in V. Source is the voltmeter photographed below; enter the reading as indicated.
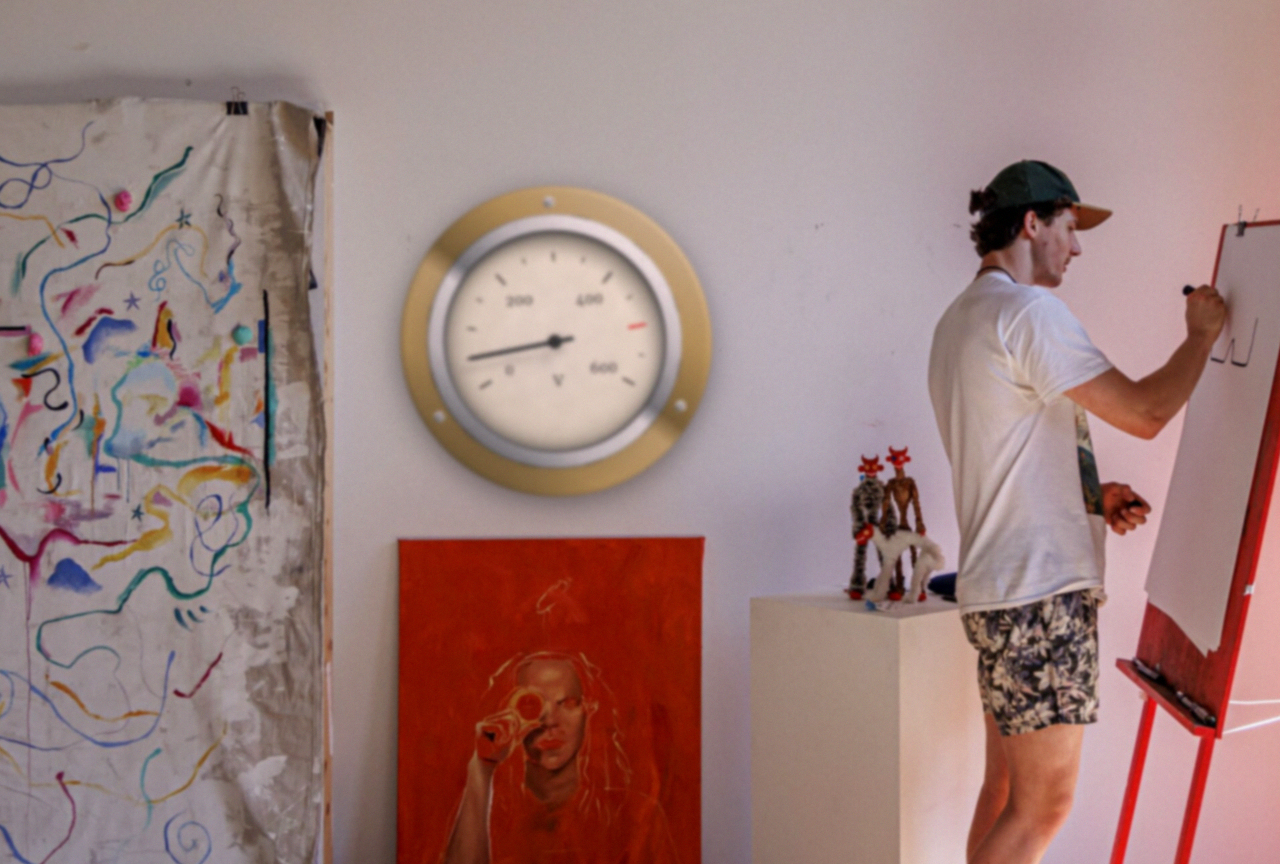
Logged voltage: 50 V
